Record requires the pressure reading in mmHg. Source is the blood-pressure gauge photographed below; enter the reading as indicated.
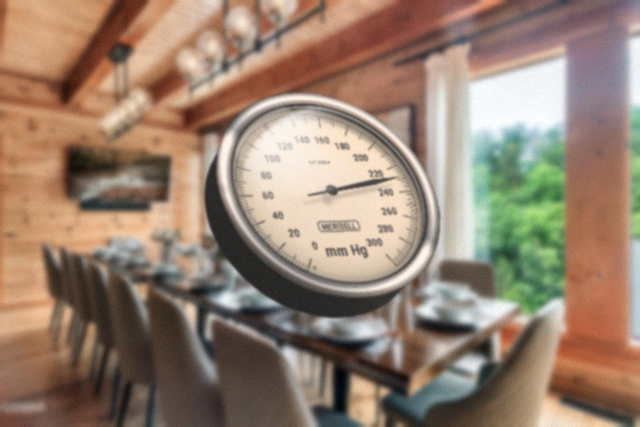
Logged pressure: 230 mmHg
